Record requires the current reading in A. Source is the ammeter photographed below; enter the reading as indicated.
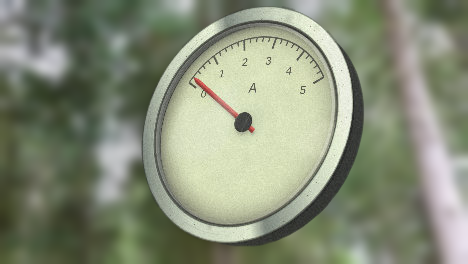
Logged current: 0.2 A
